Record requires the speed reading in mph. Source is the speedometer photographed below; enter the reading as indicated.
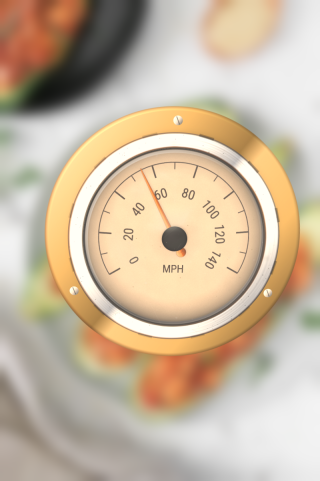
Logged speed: 55 mph
